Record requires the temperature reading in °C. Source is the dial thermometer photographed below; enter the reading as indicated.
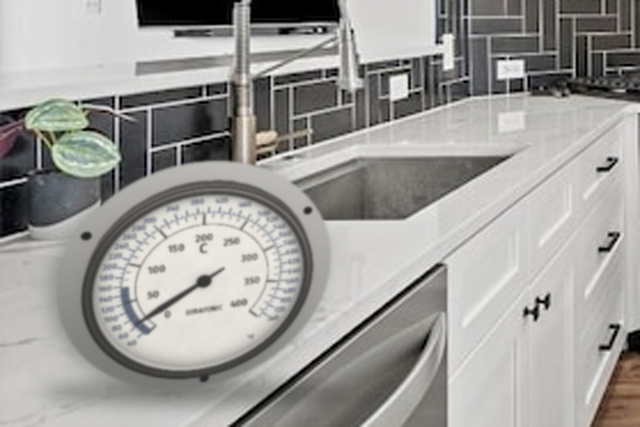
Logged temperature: 20 °C
